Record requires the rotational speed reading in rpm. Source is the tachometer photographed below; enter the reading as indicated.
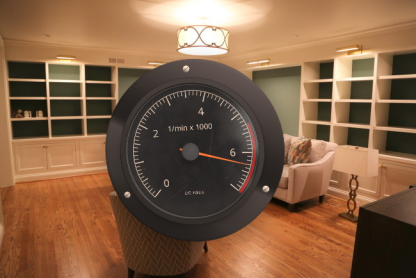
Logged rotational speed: 6300 rpm
